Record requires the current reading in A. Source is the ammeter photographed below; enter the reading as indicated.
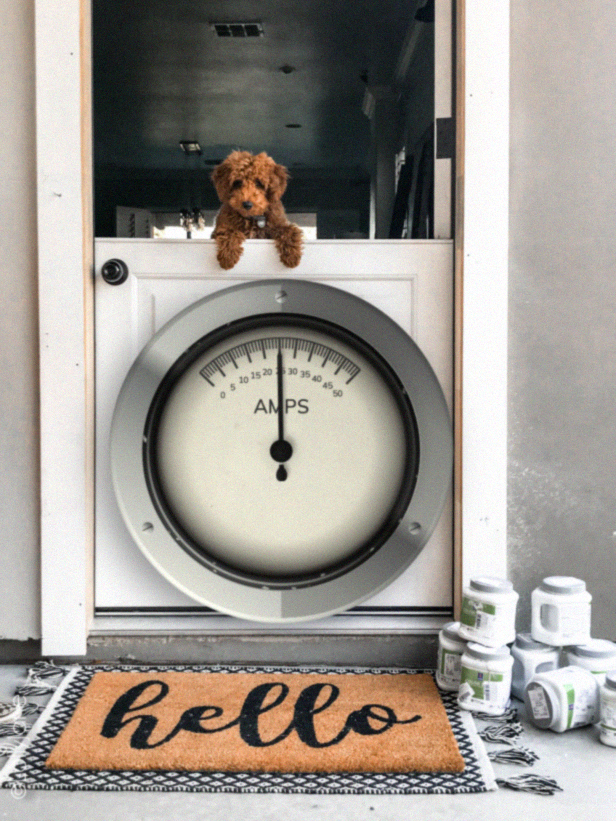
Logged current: 25 A
